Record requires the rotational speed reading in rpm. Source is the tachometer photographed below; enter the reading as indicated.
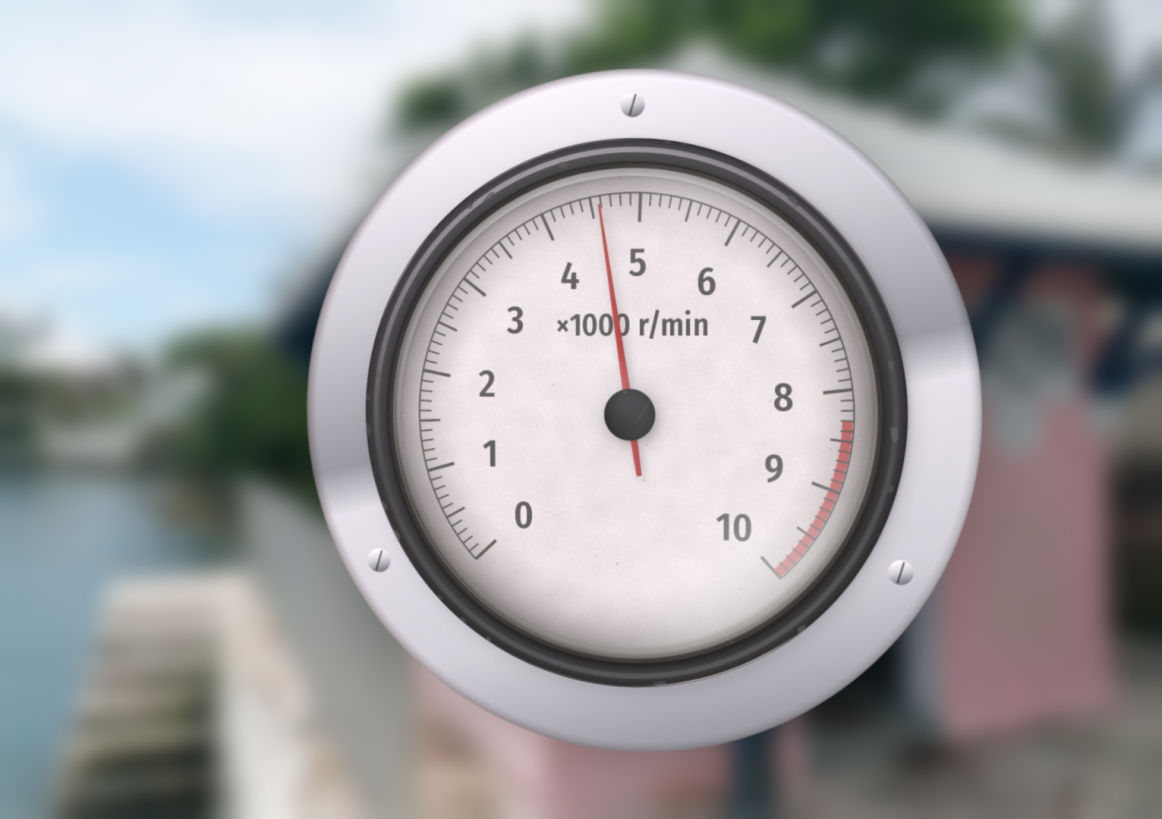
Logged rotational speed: 4600 rpm
